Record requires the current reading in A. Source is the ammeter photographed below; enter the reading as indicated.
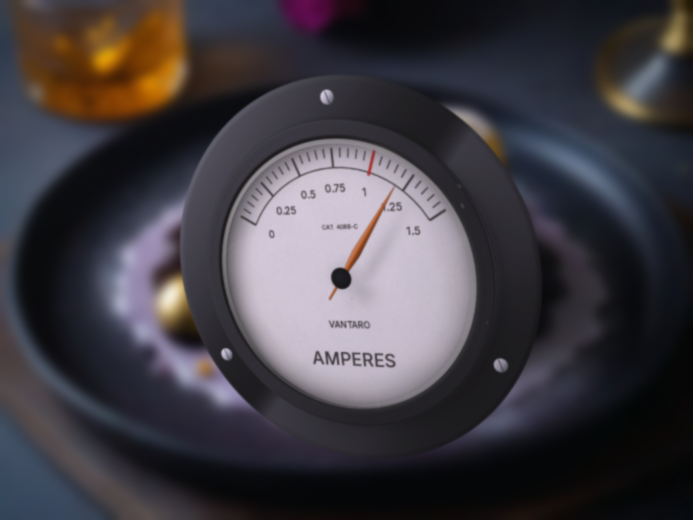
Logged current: 1.2 A
